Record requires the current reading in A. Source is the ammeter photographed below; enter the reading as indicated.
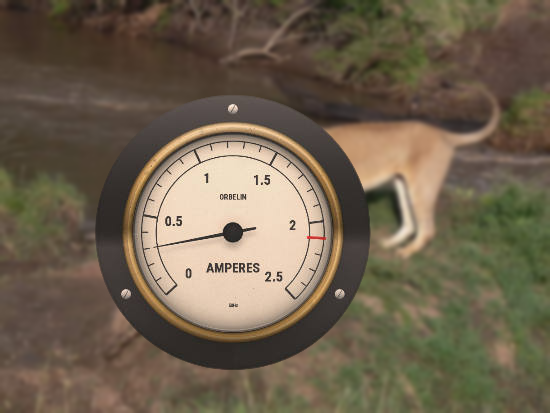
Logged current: 0.3 A
